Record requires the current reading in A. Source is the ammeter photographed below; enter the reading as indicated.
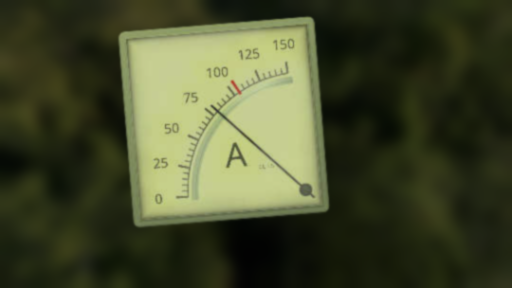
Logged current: 80 A
